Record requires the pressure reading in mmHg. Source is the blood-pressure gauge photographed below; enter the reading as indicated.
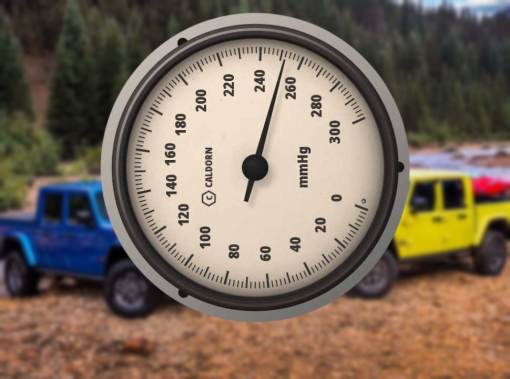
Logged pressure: 252 mmHg
